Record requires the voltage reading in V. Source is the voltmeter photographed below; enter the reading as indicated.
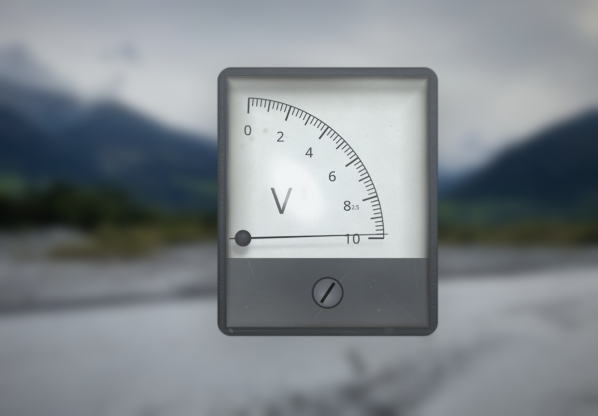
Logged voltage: 9.8 V
